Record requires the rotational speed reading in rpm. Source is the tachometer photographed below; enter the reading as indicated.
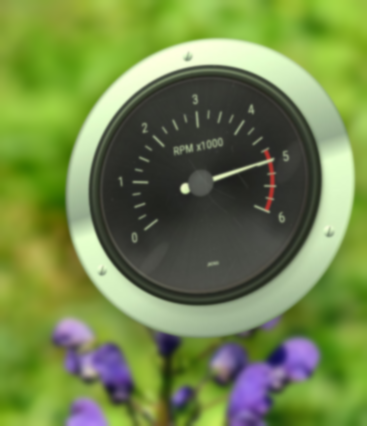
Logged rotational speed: 5000 rpm
